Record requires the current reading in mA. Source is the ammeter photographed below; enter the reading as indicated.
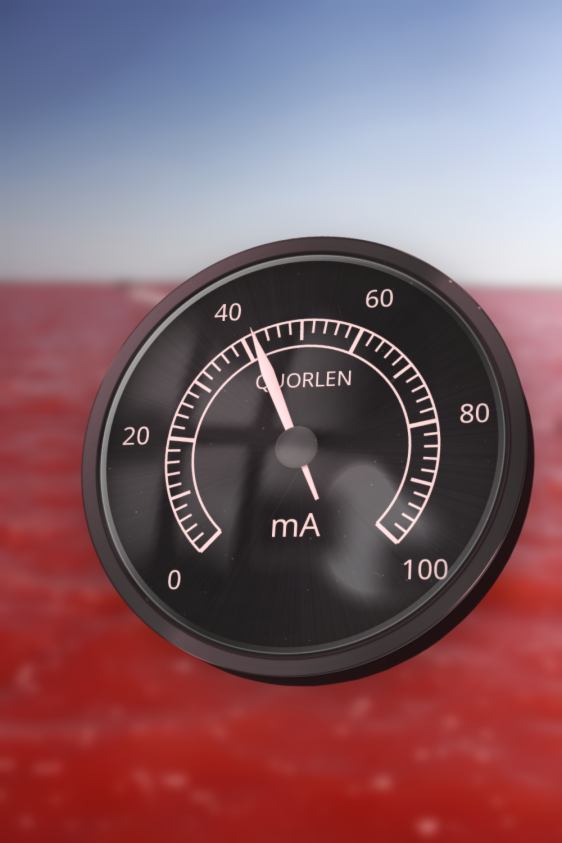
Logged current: 42 mA
